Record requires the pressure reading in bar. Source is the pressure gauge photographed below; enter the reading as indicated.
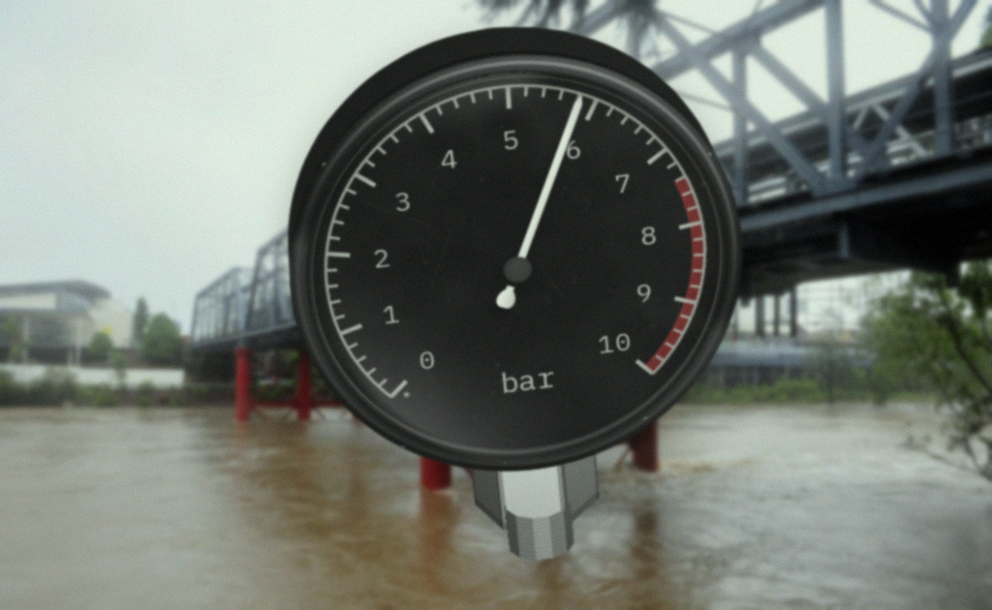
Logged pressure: 5.8 bar
